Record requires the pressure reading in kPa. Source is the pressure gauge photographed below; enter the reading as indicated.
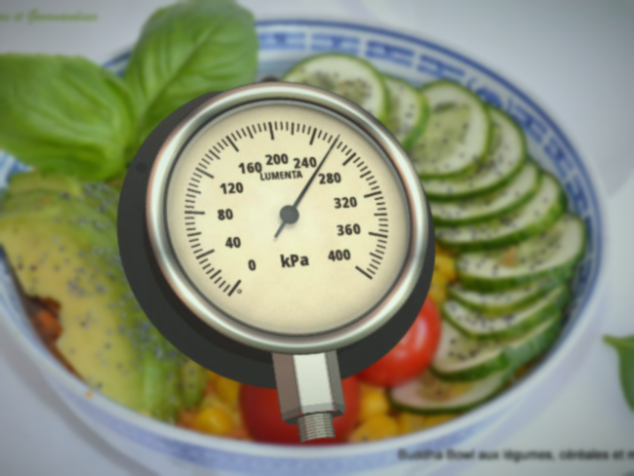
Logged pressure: 260 kPa
